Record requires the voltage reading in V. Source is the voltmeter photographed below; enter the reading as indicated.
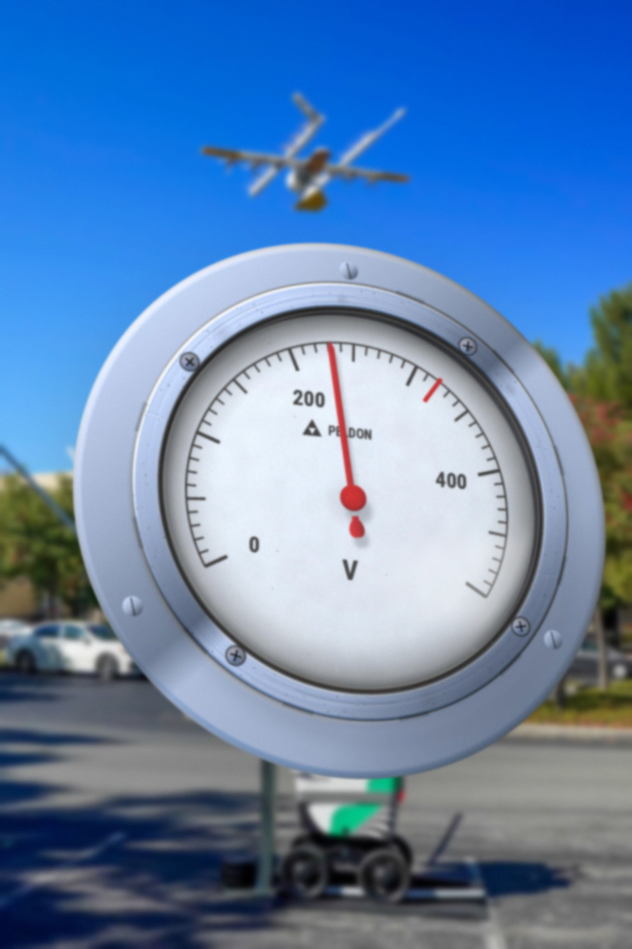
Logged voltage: 230 V
